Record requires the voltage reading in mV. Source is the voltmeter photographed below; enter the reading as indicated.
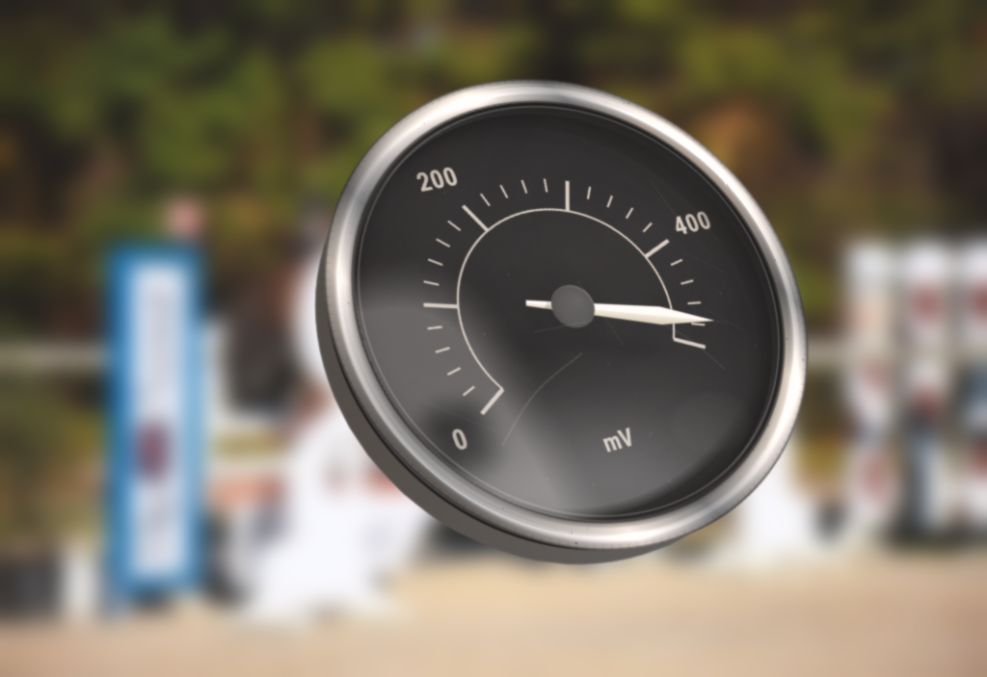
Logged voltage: 480 mV
